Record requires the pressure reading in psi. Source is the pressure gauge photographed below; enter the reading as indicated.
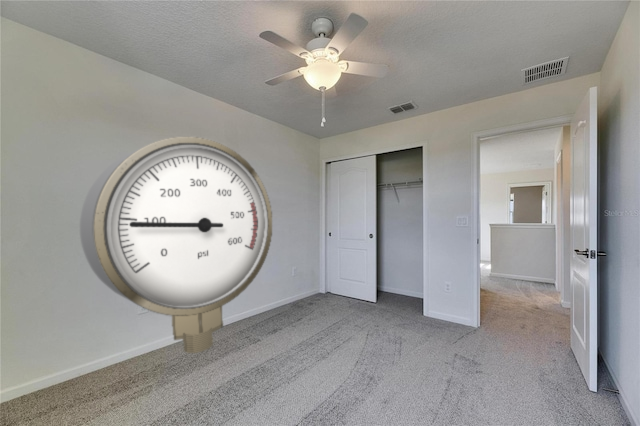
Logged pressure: 90 psi
